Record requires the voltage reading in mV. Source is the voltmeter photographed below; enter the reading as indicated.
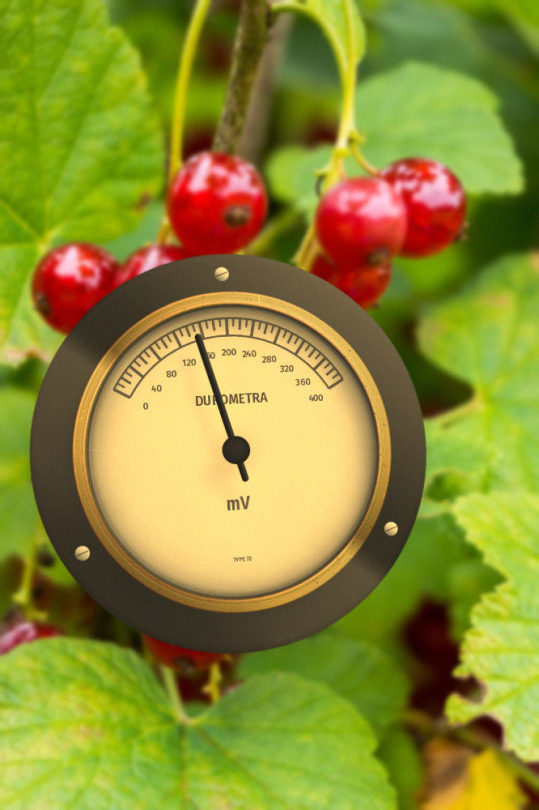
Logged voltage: 150 mV
